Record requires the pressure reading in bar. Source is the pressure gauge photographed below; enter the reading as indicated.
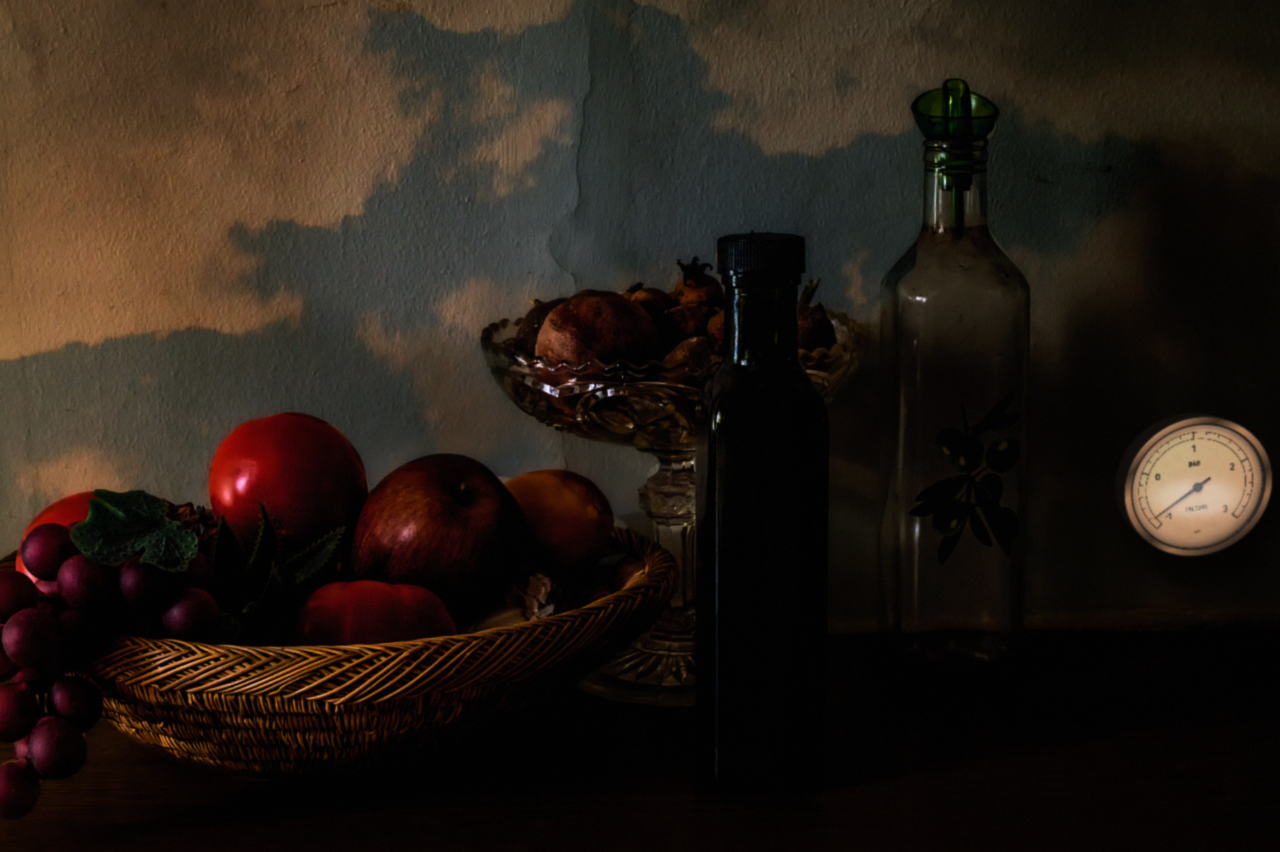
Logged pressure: -0.8 bar
